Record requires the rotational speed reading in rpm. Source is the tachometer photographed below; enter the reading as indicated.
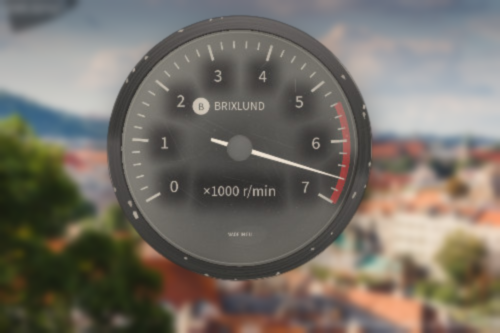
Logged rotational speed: 6600 rpm
